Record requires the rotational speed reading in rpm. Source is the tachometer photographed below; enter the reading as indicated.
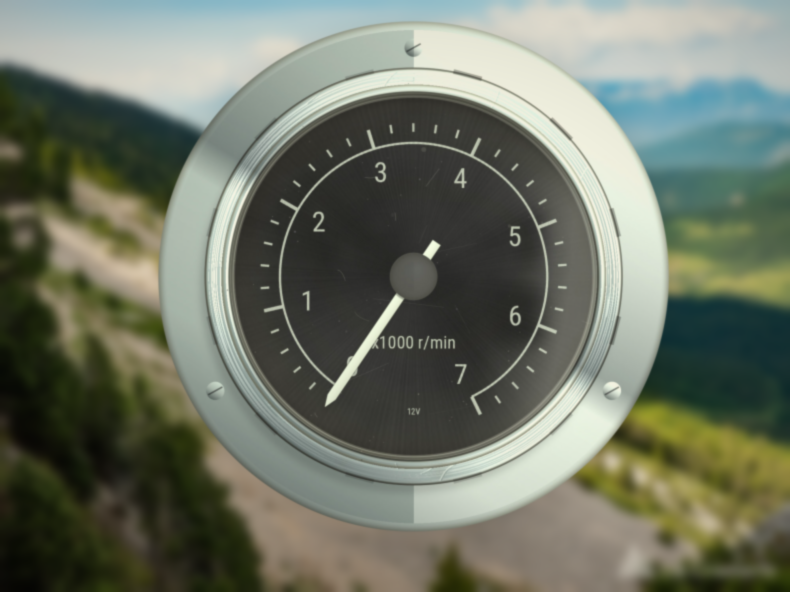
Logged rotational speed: 0 rpm
